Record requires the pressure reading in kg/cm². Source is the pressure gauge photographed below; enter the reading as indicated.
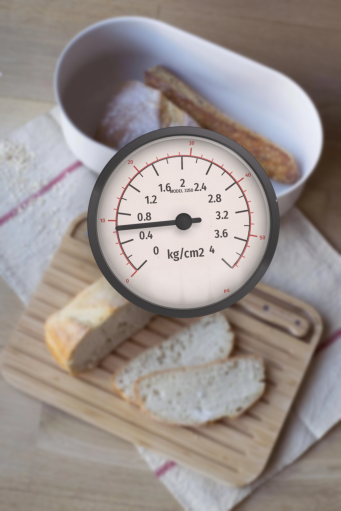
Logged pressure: 0.6 kg/cm²
